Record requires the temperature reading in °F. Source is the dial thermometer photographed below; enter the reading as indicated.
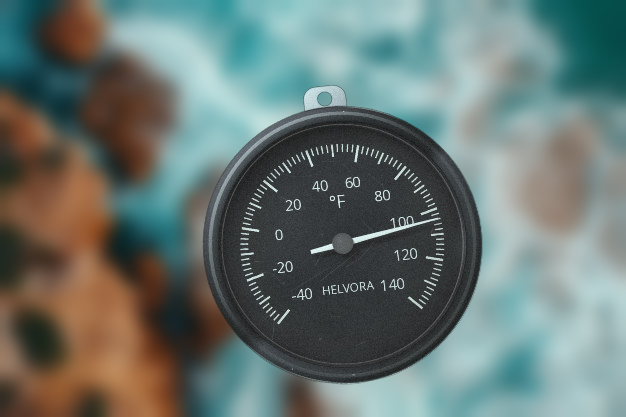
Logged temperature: 104 °F
